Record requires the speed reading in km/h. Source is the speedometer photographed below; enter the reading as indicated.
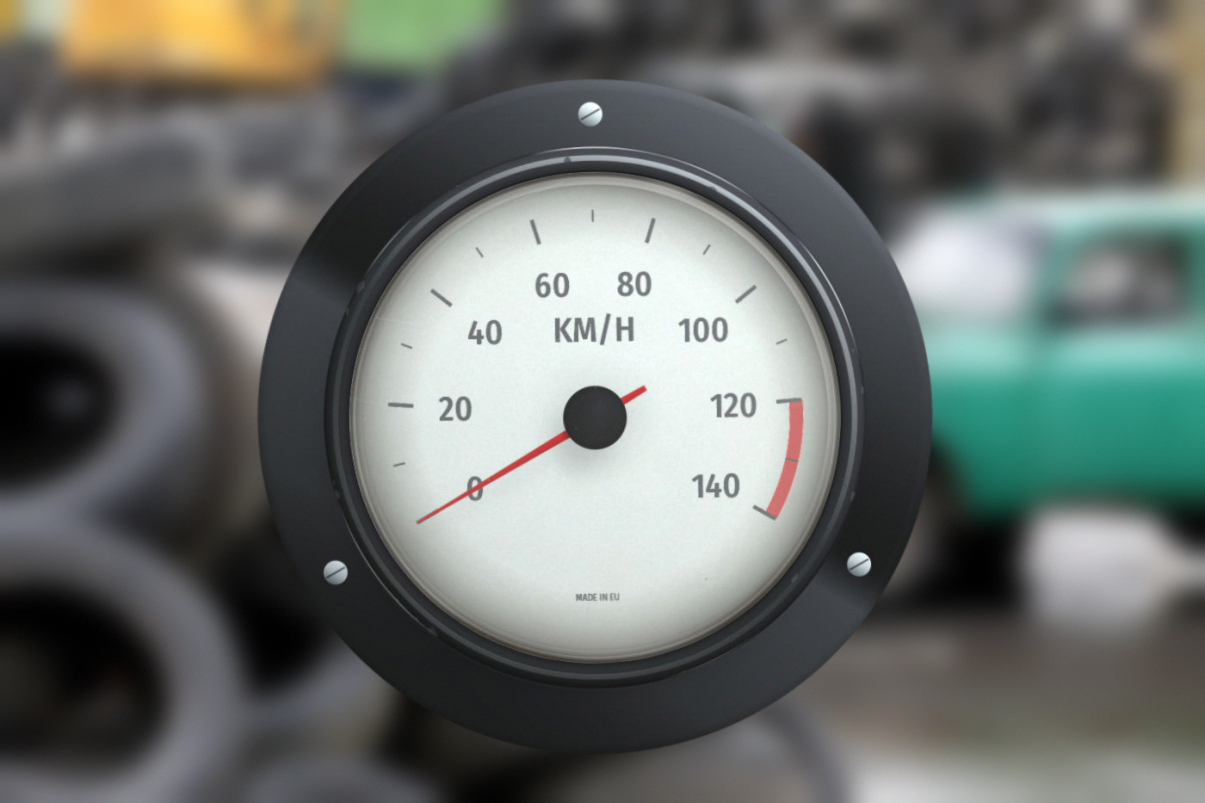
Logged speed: 0 km/h
